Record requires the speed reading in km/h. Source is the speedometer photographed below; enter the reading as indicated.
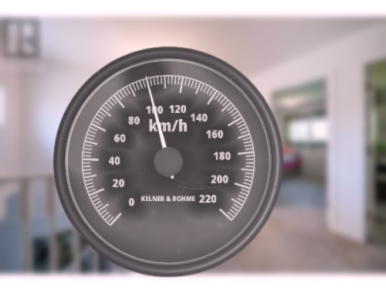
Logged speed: 100 km/h
